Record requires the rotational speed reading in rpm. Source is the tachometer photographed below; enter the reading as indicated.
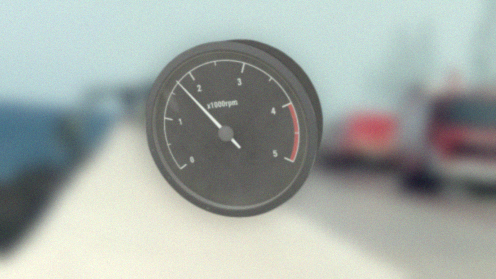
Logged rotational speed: 1750 rpm
